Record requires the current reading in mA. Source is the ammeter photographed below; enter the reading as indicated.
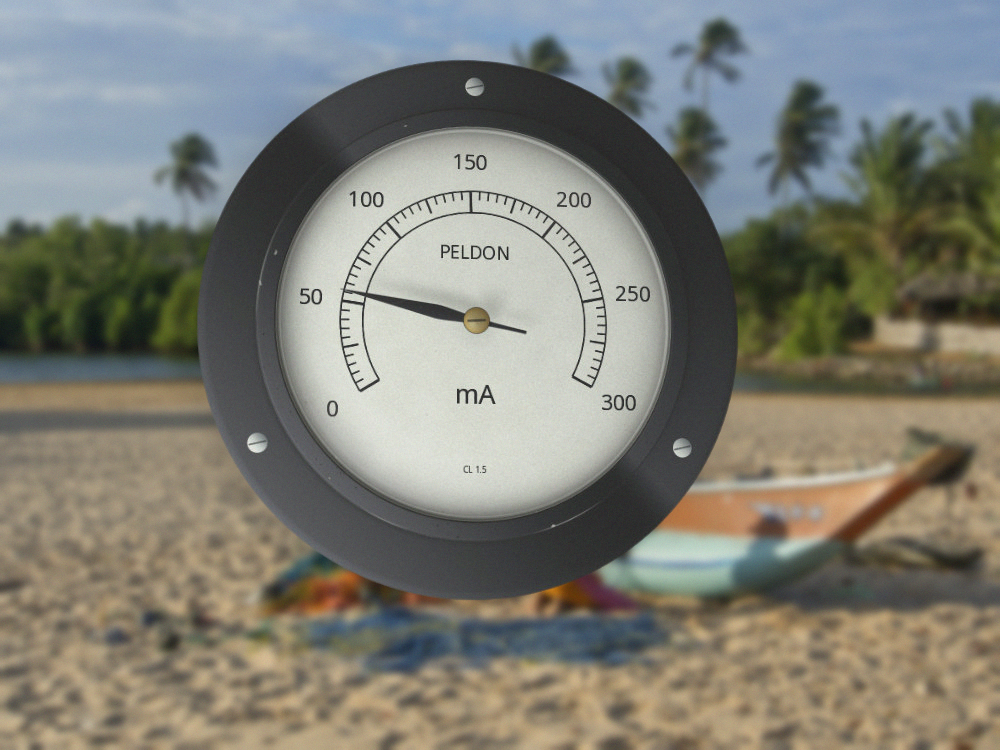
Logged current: 55 mA
